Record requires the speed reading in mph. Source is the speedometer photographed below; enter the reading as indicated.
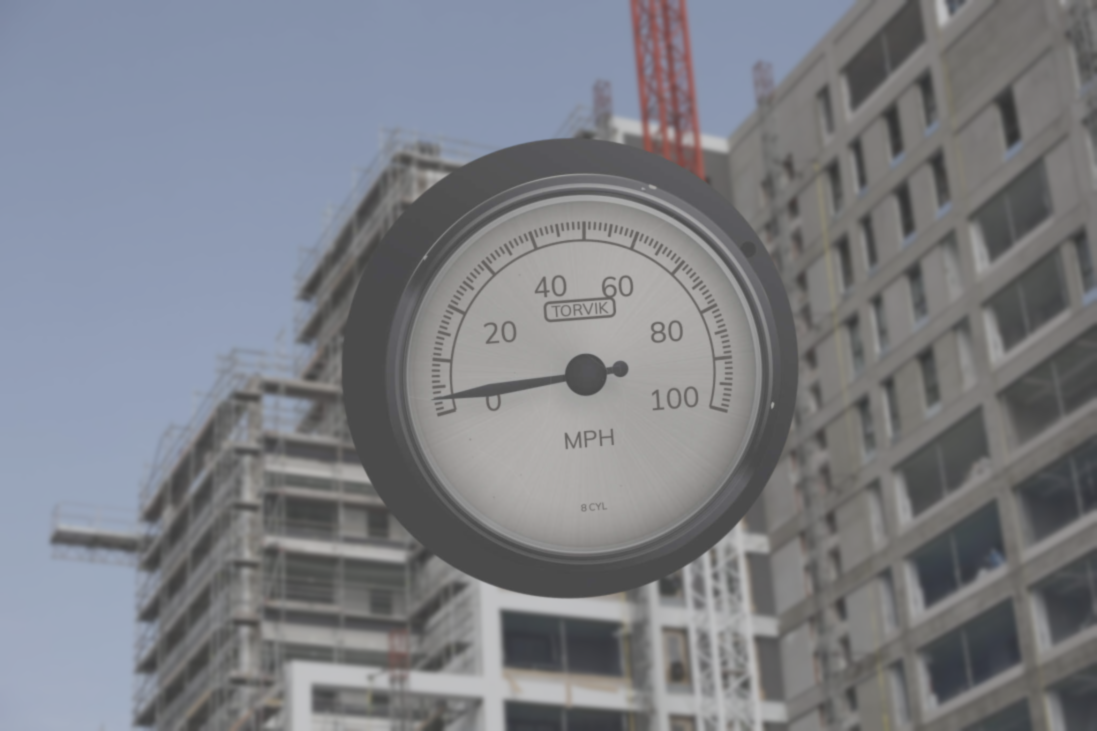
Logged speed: 3 mph
